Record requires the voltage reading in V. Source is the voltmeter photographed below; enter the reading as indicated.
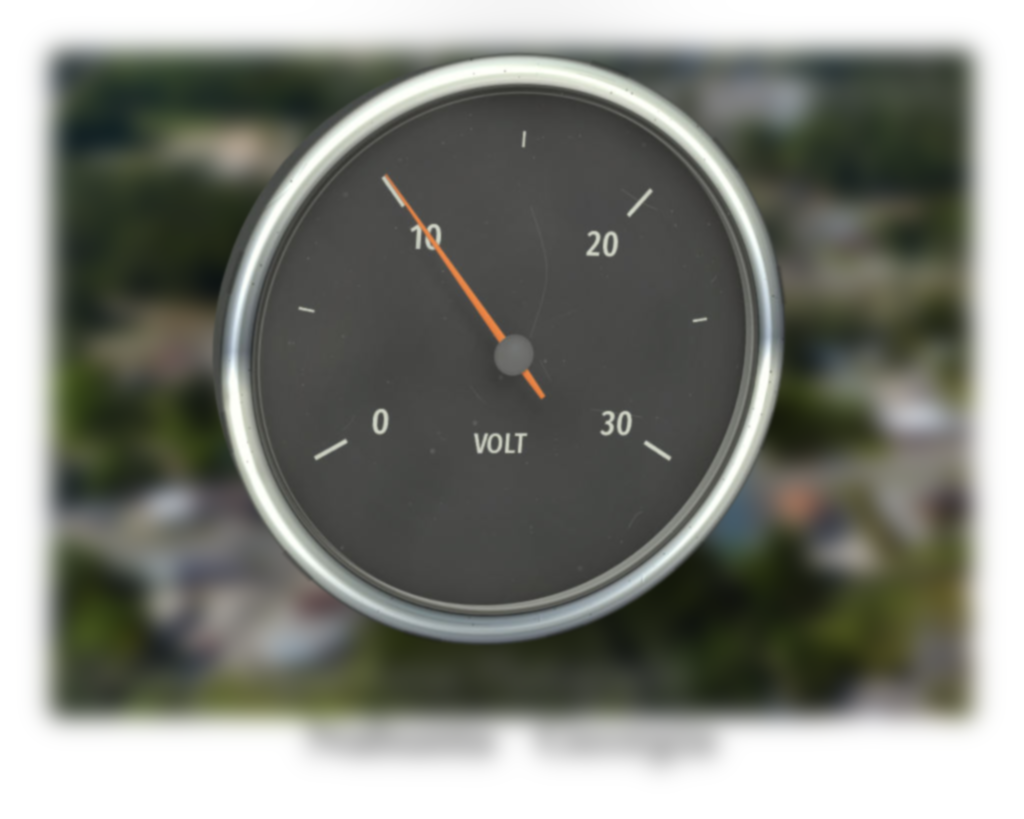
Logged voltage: 10 V
